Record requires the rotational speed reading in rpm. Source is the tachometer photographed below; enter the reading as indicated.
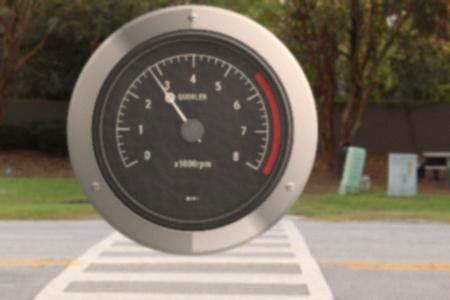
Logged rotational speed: 2800 rpm
